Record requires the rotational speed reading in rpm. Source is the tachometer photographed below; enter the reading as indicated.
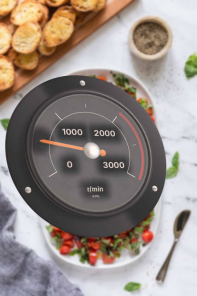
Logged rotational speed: 500 rpm
